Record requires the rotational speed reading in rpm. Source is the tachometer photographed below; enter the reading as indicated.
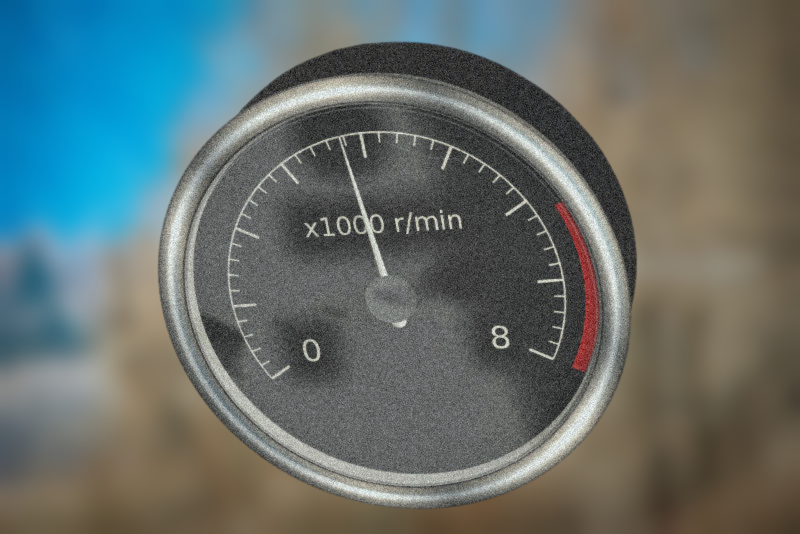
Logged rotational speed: 3800 rpm
